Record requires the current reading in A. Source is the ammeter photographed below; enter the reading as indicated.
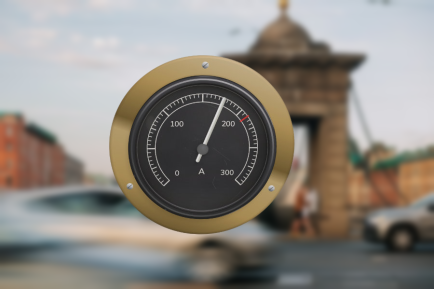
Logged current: 175 A
